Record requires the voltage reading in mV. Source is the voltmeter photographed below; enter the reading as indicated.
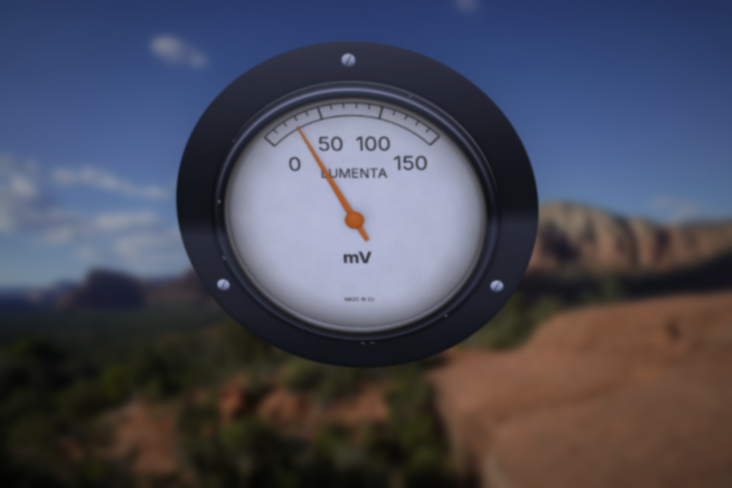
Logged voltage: 30 mV
